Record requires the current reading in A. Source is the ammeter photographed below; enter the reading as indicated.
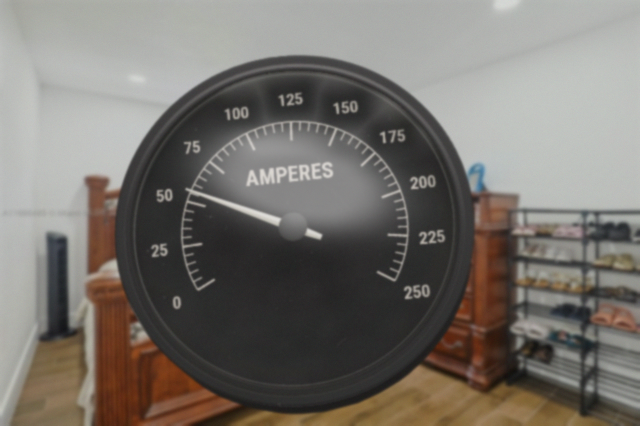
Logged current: 55 A
